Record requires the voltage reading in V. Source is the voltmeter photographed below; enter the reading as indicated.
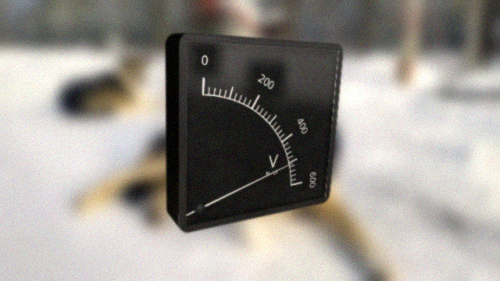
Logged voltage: 500 V
